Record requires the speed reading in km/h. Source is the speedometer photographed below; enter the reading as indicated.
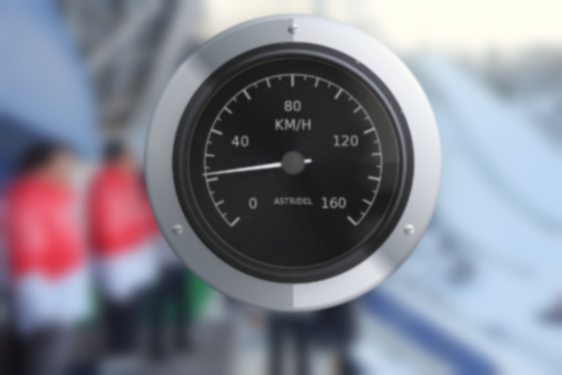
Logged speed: 22.5 km/h
